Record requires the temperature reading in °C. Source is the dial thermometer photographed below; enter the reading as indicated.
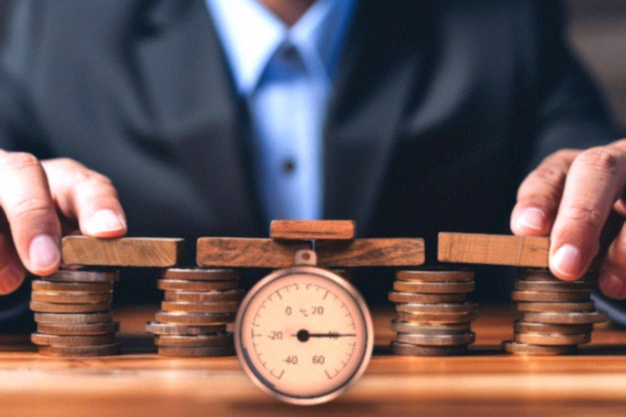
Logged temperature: 40 °C
